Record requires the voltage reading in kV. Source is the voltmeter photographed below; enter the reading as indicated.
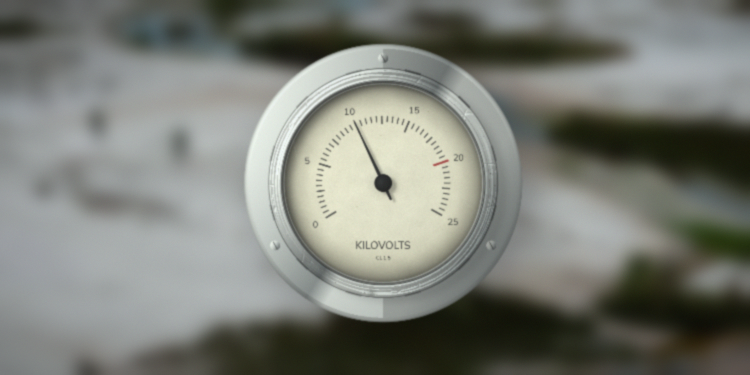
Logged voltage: 10 kV
